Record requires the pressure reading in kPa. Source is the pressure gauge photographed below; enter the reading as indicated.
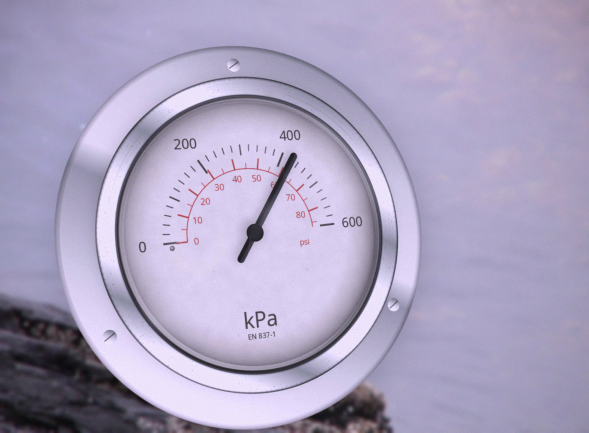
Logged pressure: 420 kPa
